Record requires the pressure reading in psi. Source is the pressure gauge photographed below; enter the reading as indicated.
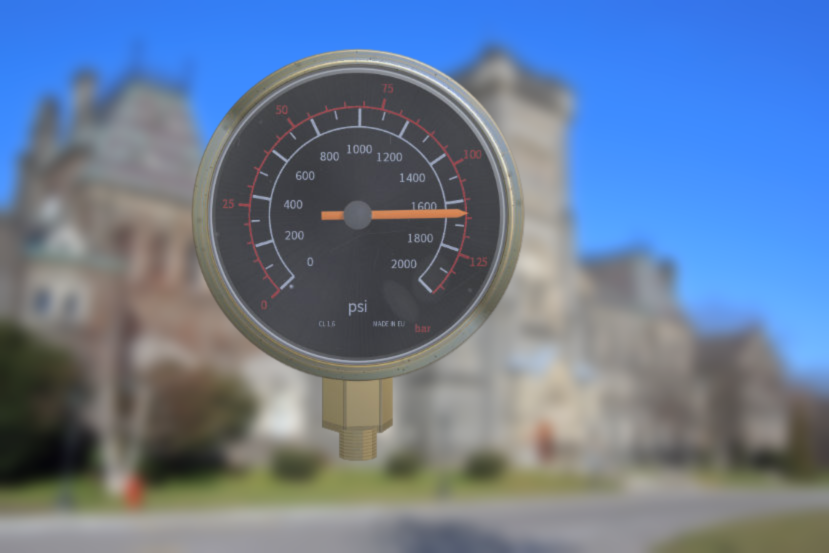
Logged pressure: 1650 psi
